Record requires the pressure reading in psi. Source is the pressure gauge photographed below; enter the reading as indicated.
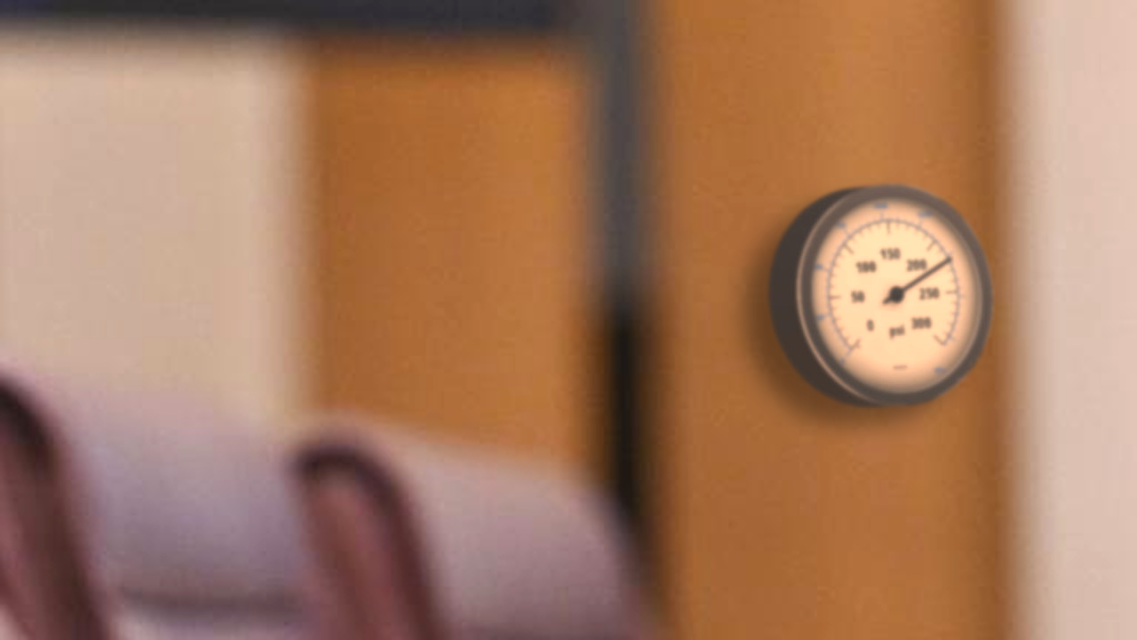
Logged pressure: 220 psi
